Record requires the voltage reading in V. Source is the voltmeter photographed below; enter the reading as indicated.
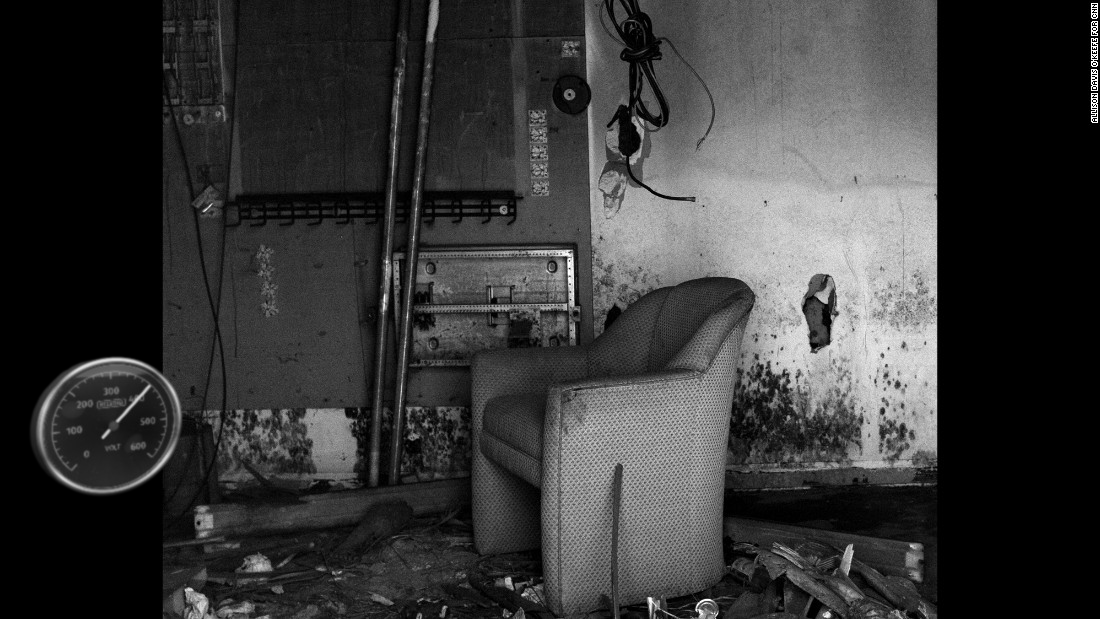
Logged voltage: 400 V
